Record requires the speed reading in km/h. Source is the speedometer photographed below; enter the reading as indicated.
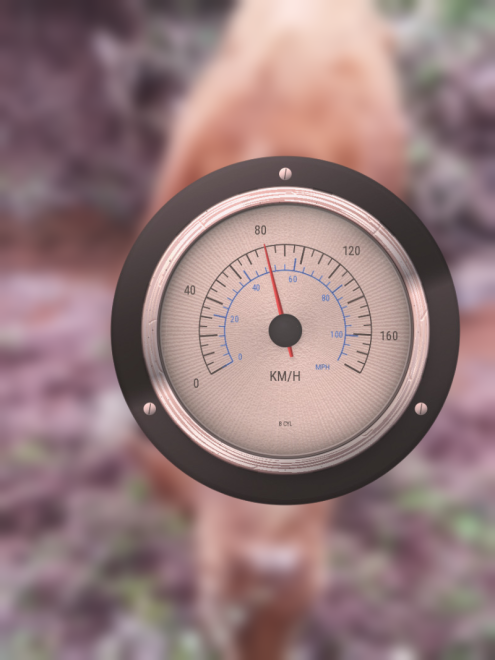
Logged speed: 80 km/h
